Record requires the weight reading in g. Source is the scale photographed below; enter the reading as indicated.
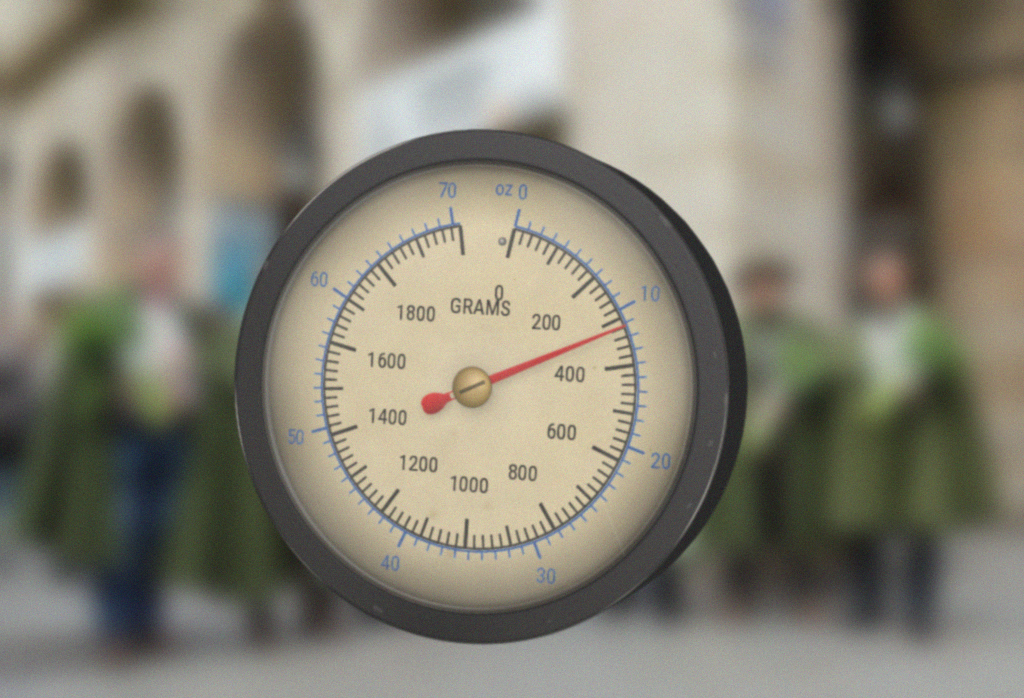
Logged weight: 320 g
